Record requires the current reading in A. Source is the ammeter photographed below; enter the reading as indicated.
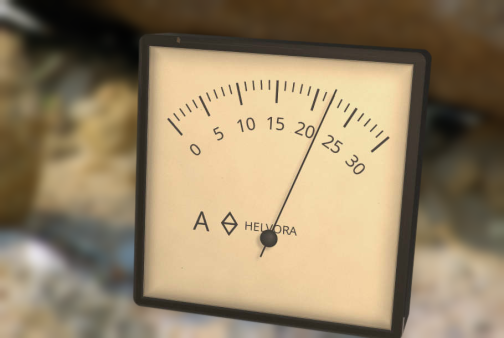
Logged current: 22 A
